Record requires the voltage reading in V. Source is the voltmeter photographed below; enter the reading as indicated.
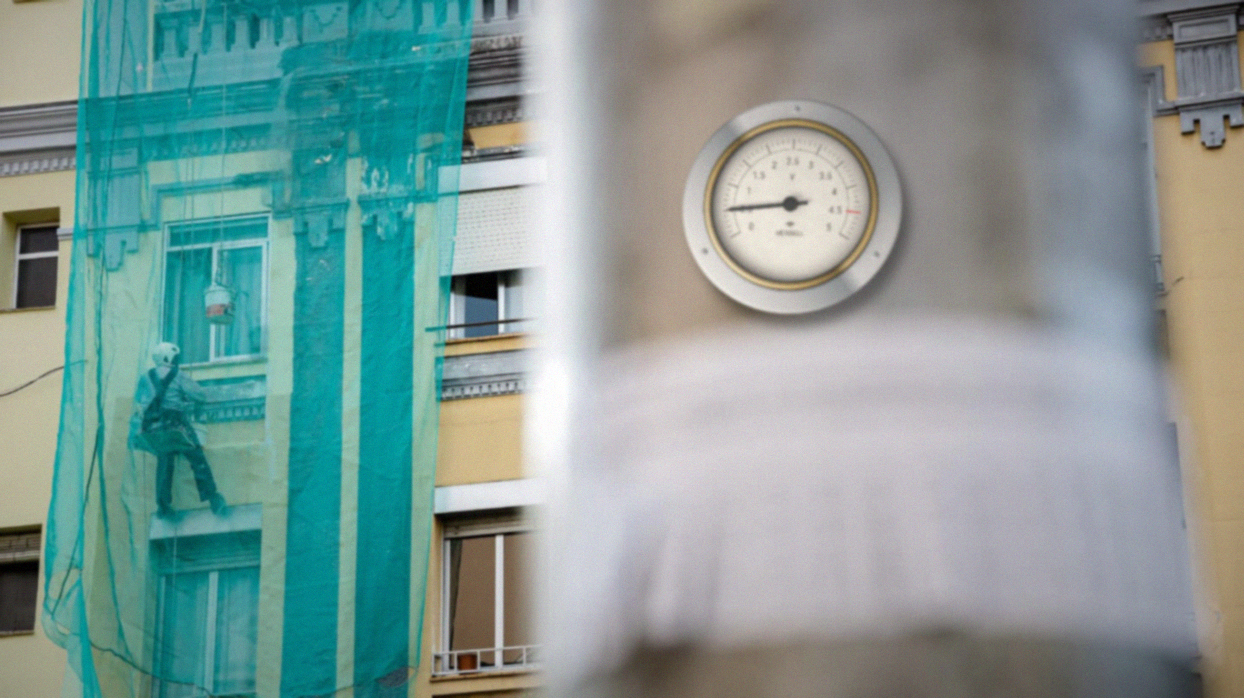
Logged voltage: 0.5 V
